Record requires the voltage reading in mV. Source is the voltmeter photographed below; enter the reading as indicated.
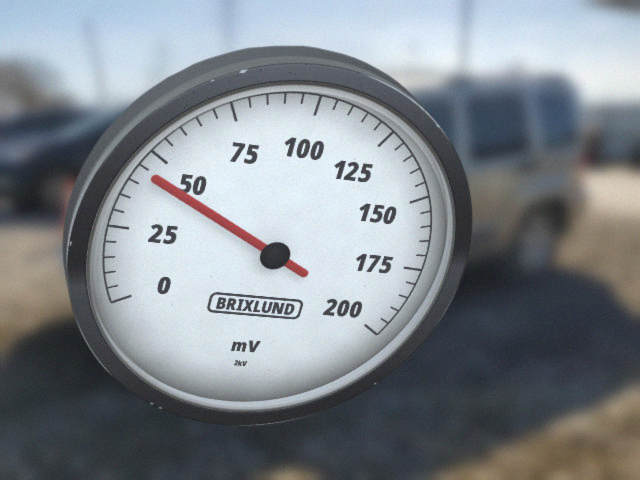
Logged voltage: 45 mV
